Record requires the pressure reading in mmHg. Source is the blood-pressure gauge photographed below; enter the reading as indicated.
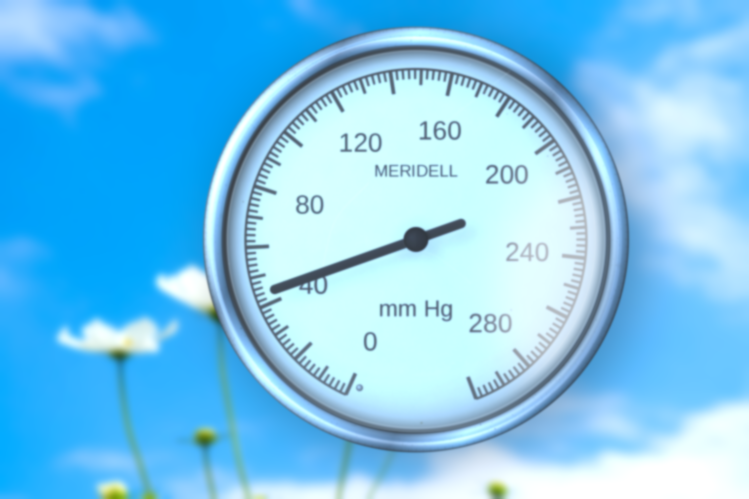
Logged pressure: 44 mmHg
